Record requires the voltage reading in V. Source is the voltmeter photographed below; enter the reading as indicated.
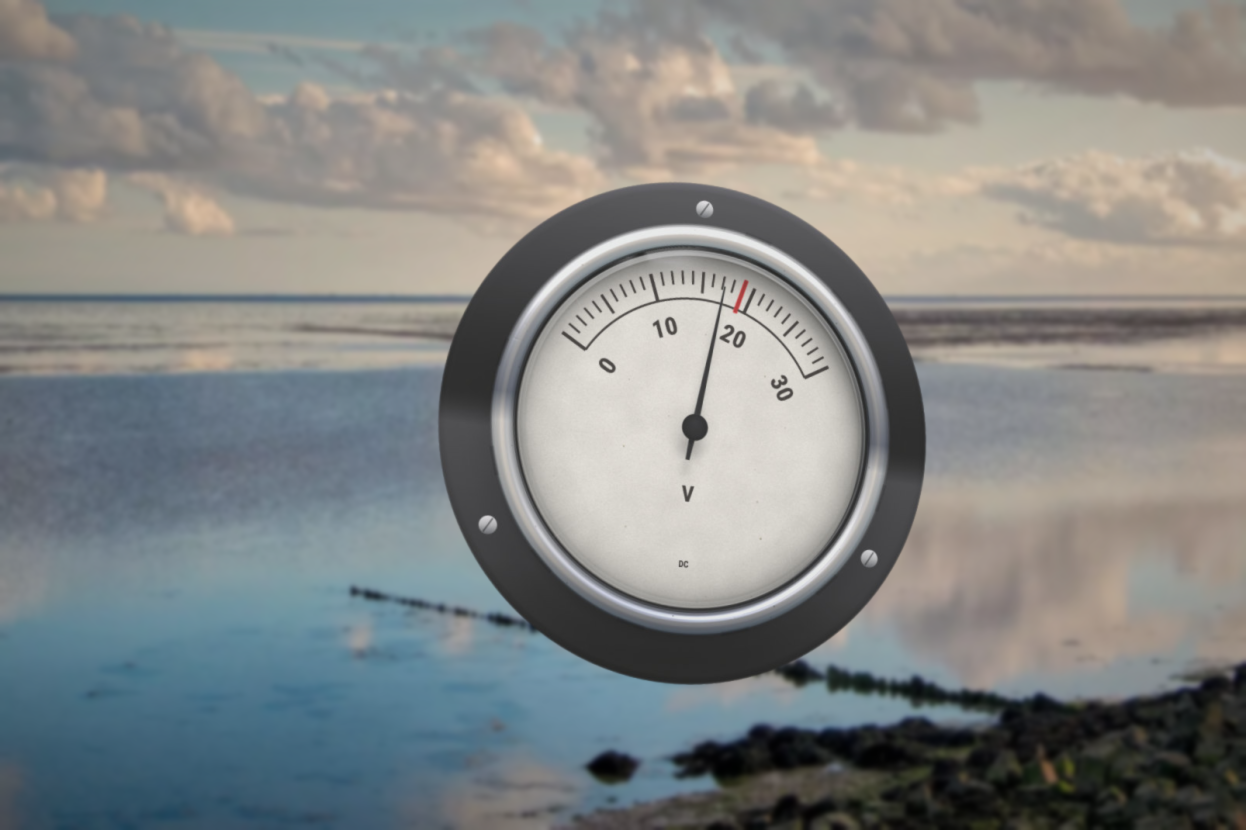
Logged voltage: 17 V
